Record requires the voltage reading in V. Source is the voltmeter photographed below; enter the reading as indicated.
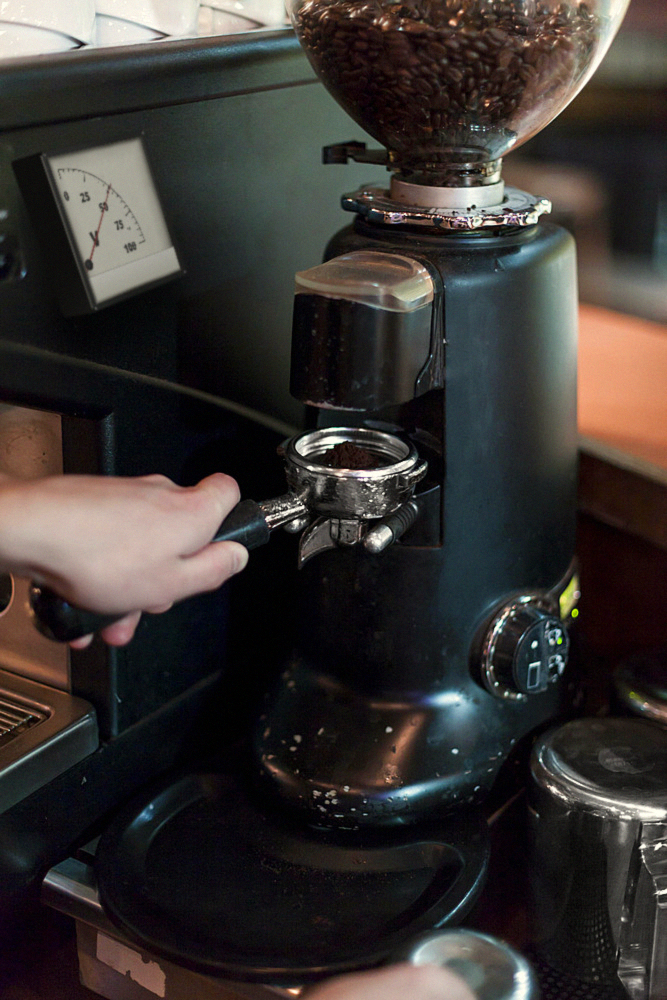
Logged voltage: 50 V
